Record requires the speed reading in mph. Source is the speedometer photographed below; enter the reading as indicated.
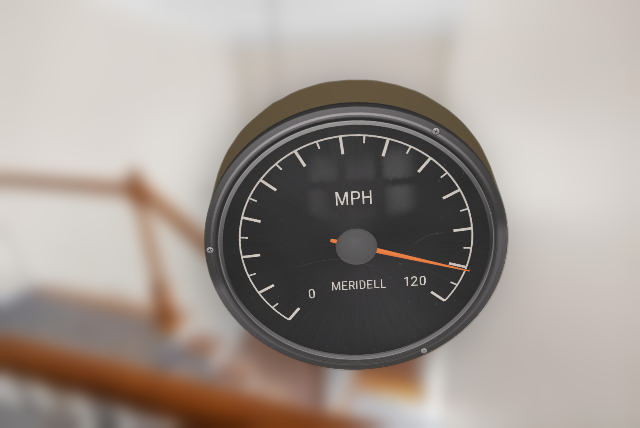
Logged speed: 110 mph
